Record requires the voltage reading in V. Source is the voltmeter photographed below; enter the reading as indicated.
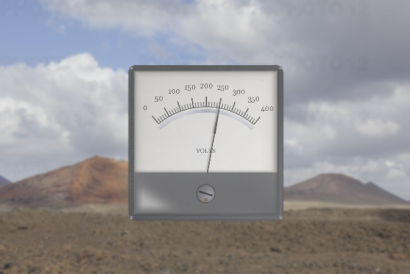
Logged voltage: 250 V
